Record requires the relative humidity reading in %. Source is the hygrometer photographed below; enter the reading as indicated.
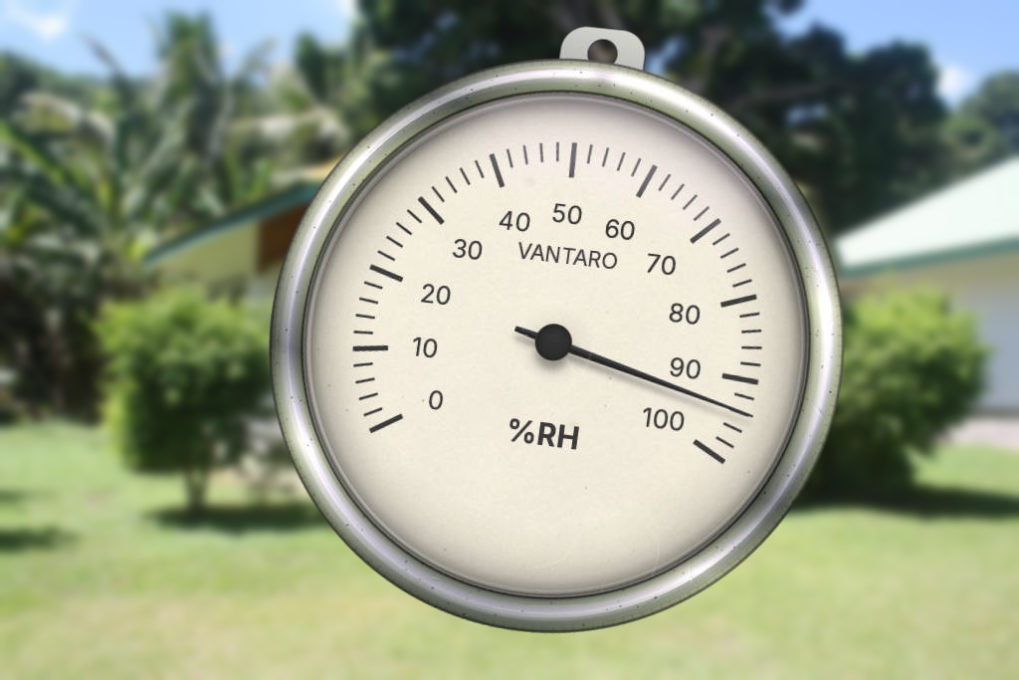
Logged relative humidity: 94 %
